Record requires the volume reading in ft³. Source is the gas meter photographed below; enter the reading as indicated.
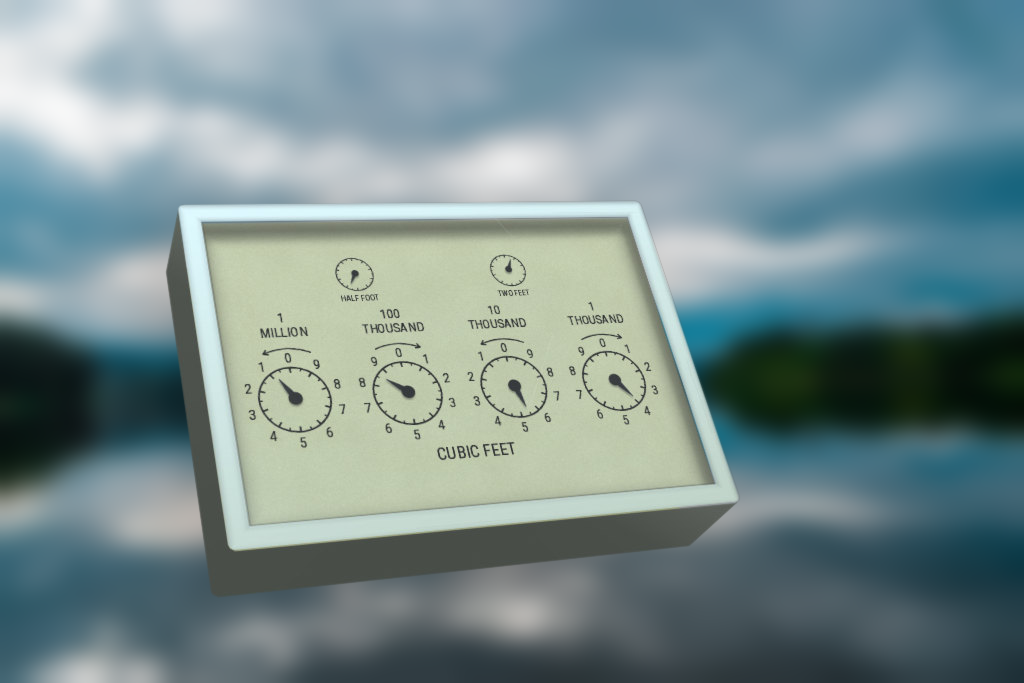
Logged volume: 85400 ft³
